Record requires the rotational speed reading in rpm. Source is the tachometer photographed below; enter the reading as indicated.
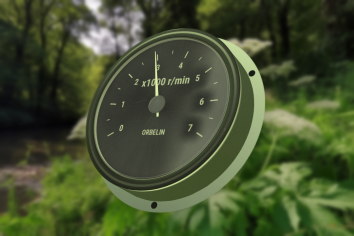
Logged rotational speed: 3000 rpm
